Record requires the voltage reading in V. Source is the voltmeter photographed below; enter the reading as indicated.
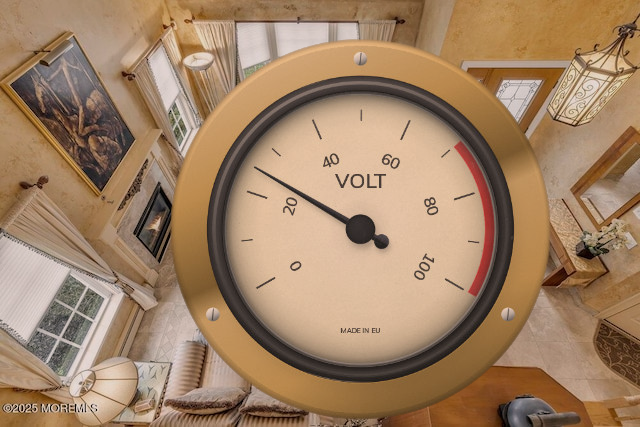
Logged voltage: 25 V
